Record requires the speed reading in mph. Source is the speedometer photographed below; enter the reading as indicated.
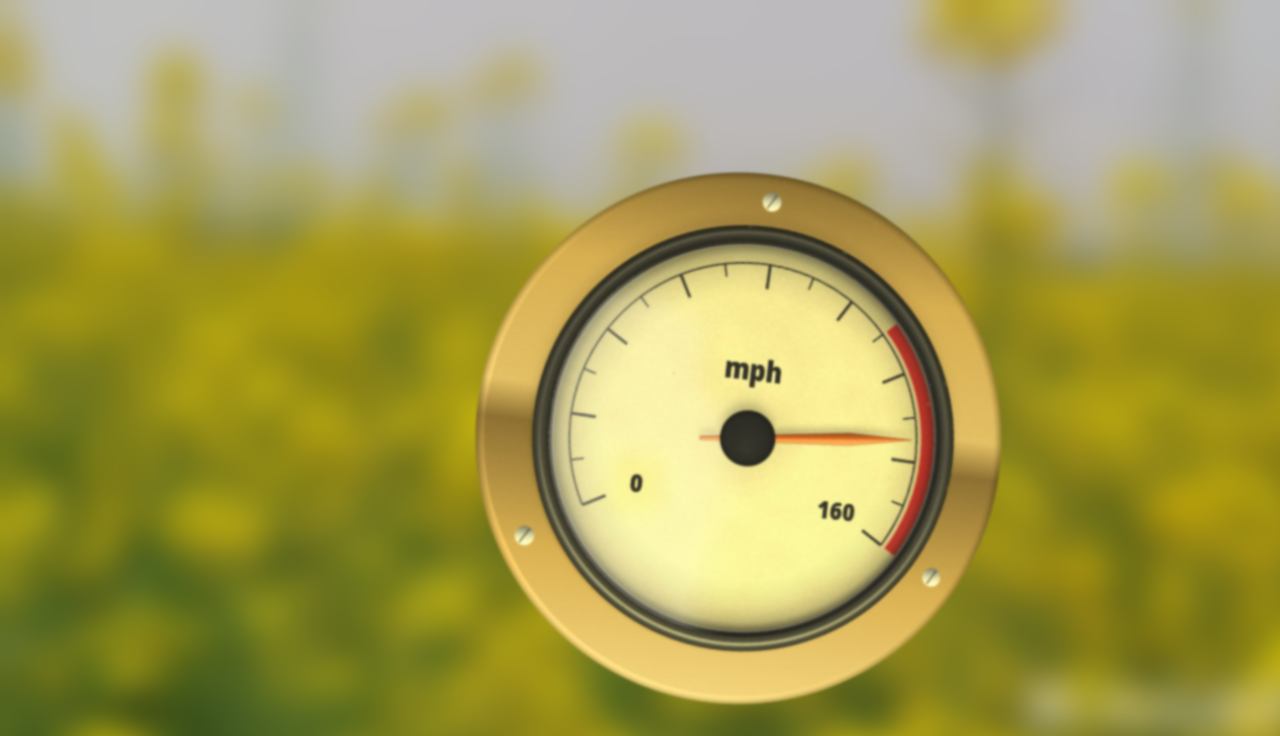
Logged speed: 135 mph
